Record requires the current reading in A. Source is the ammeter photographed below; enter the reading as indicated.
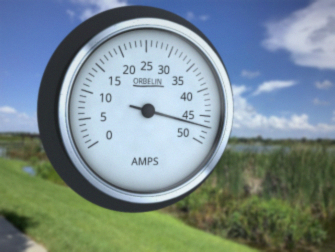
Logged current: 47 A
